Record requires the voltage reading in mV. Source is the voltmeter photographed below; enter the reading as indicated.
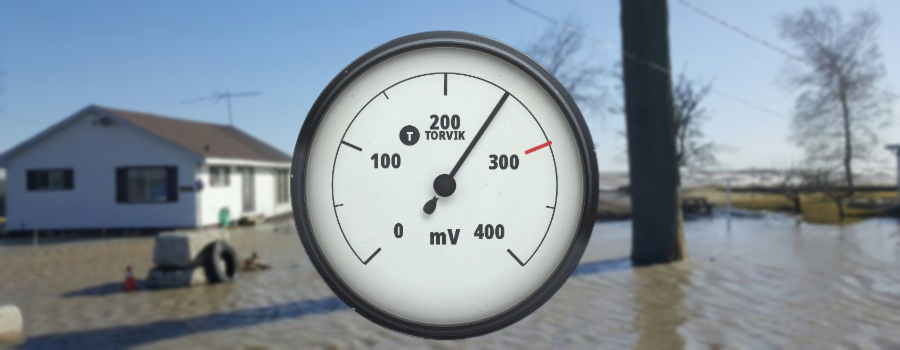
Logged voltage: 250 mV
